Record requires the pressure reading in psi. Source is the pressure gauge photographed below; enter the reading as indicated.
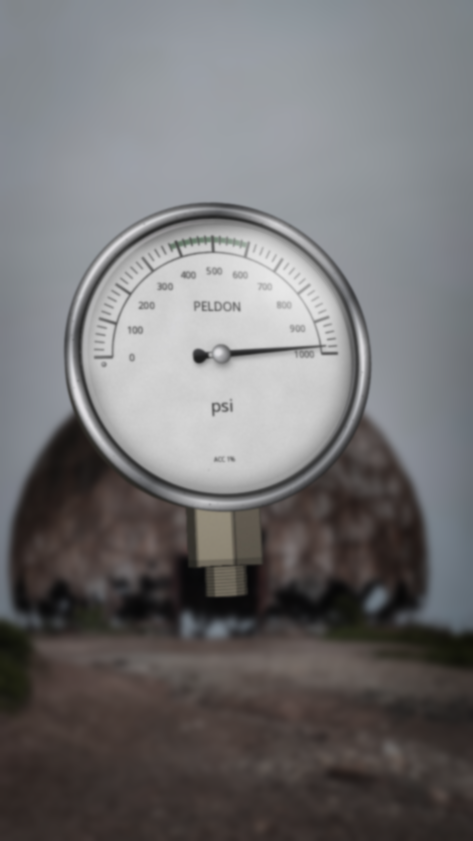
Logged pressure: 980 psi
